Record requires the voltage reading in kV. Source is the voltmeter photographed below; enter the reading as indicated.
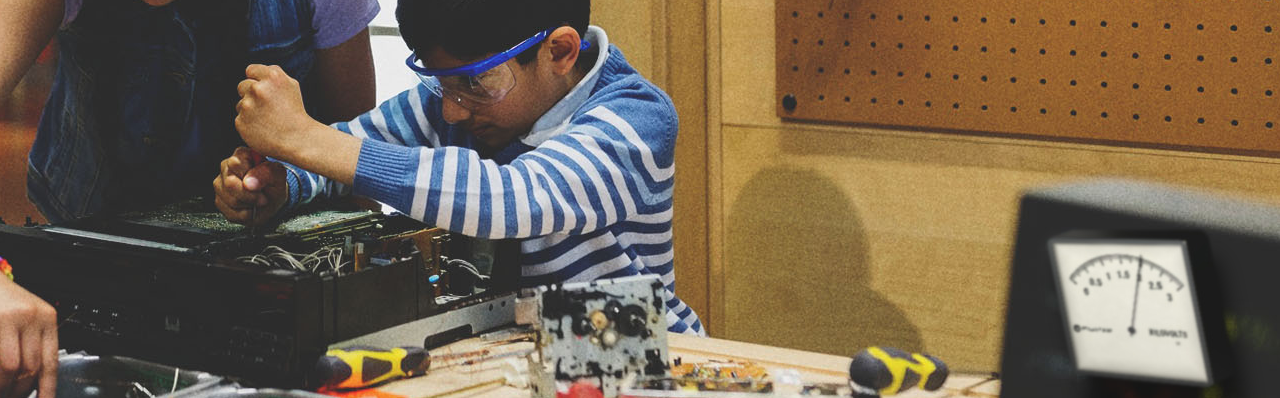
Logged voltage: 2 kV
